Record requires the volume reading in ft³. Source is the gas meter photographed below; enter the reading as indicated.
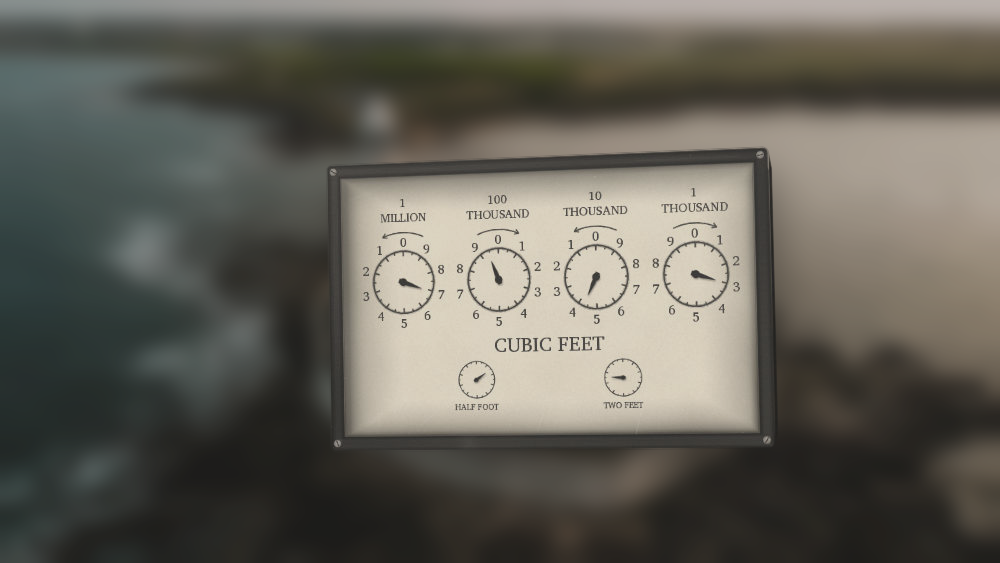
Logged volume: 694300 ft³
